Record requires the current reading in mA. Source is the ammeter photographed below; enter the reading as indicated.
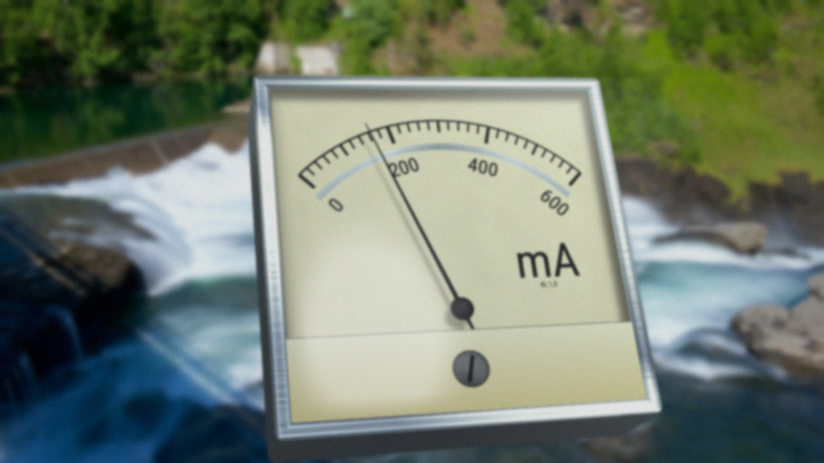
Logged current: 160 mA
